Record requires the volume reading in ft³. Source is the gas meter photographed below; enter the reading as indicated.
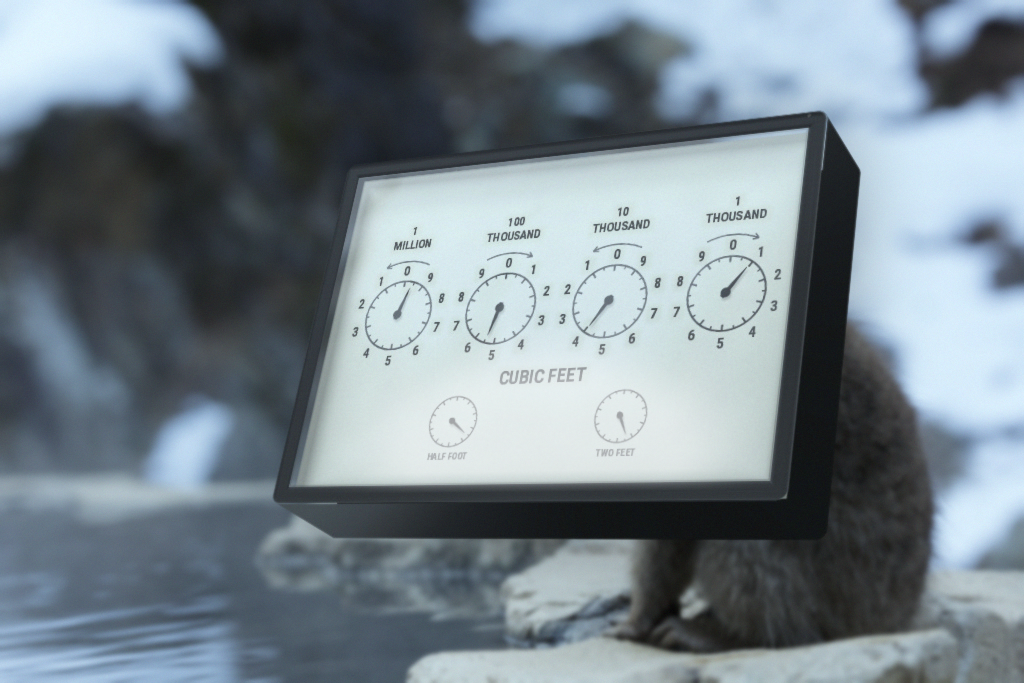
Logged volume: 954100 ft³
